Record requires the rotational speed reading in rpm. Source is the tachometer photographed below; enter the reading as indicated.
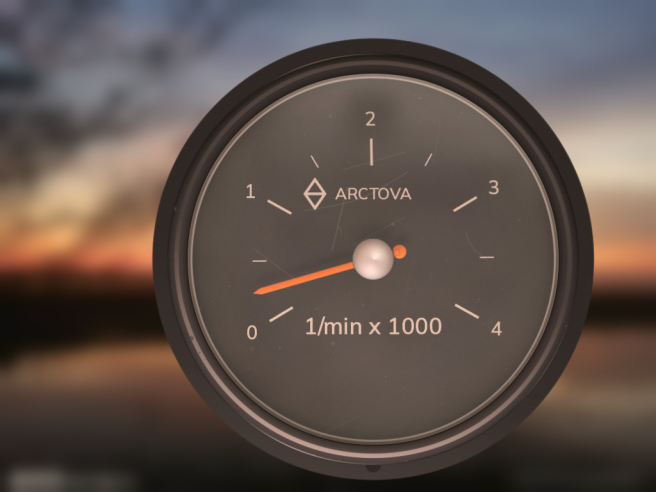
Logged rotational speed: 250 rpm
